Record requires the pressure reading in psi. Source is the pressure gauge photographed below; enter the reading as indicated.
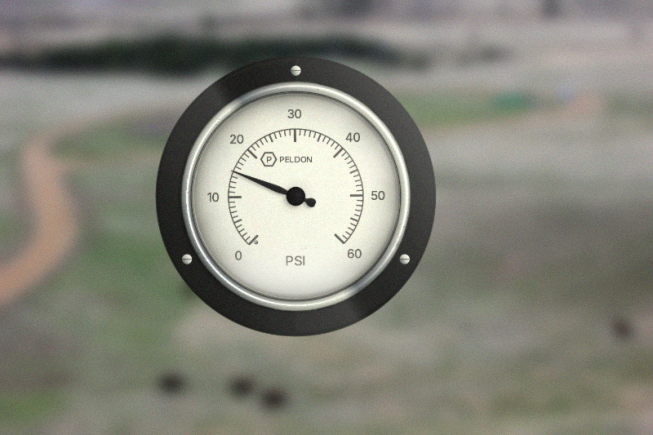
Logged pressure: 15 psi
